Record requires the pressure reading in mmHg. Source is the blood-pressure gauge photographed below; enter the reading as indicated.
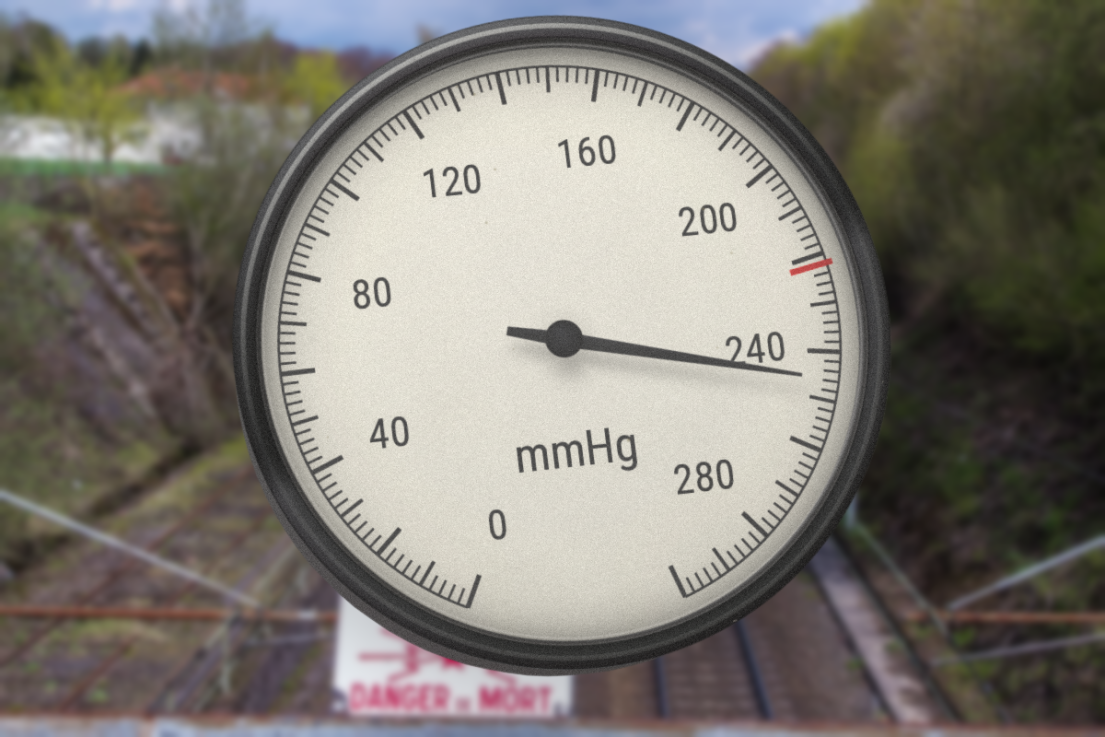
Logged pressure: 246 mmHg
